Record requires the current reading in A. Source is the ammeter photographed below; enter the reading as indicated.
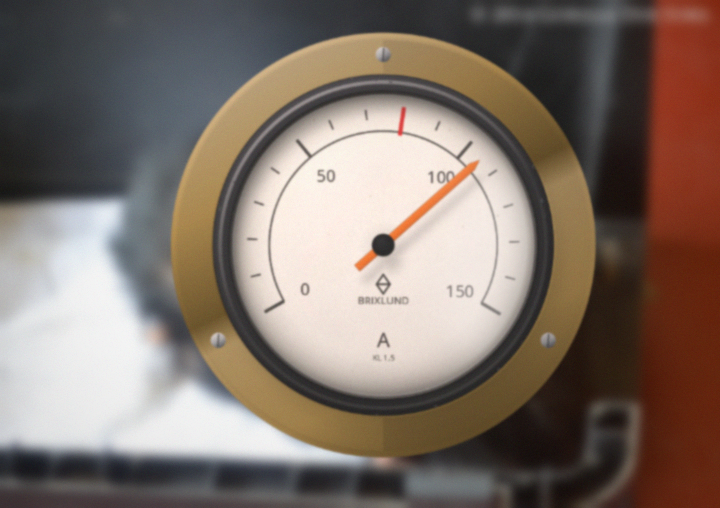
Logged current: 105 A
